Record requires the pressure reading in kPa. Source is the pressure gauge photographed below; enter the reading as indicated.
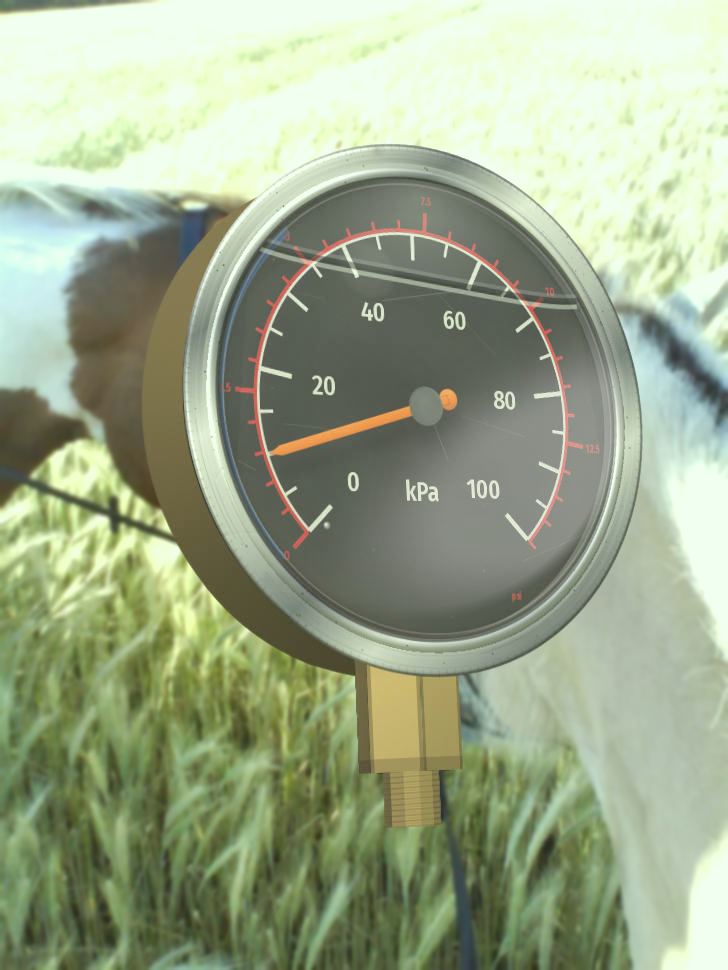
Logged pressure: 10 kPa
